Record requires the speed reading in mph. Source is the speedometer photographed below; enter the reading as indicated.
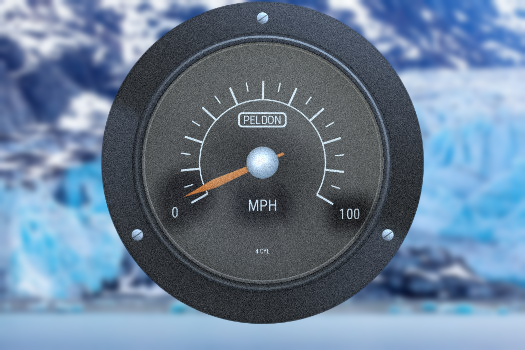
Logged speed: 2.5 mph
